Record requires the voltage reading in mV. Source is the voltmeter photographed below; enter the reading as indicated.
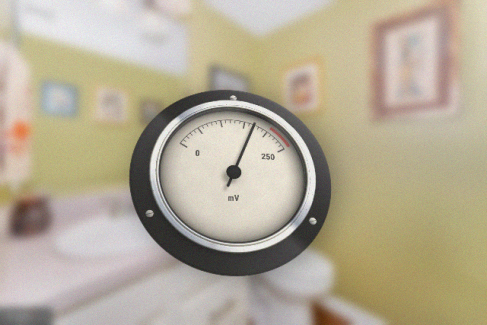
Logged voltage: 170 mV
